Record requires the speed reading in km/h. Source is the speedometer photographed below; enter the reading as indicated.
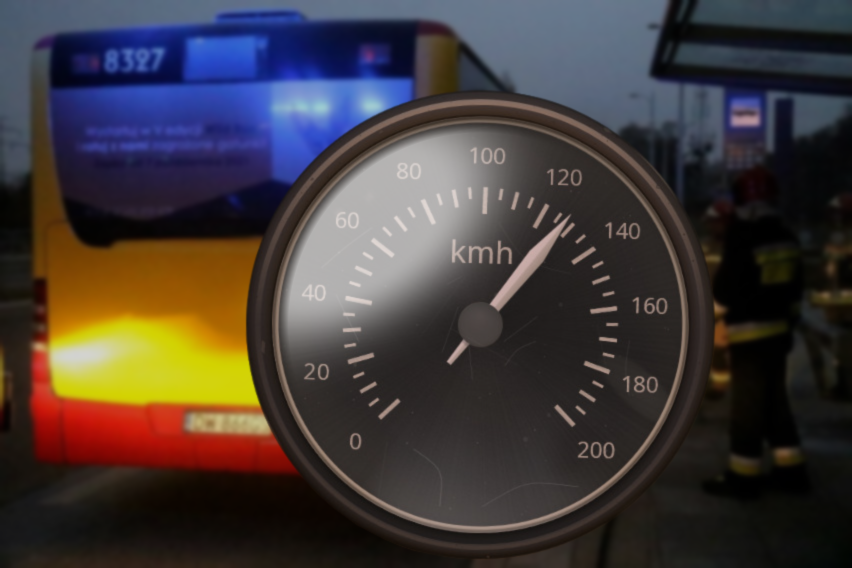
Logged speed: 127.5 km/h
